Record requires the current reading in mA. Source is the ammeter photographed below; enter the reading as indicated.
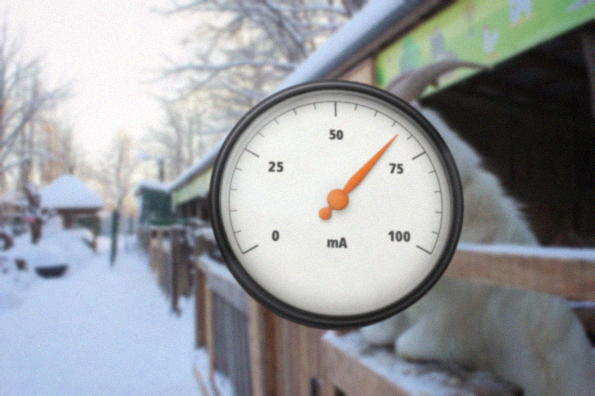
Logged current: 67.5 mA
